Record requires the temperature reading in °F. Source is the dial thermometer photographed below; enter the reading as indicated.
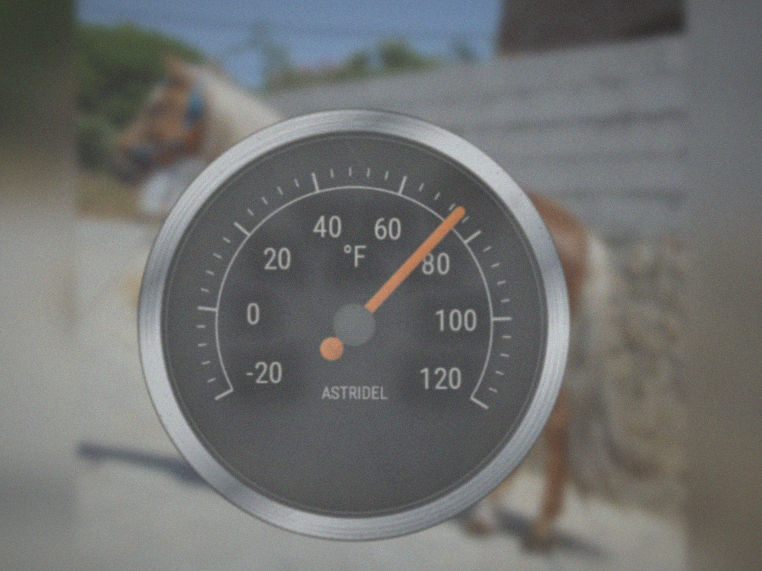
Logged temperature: 74 °F
